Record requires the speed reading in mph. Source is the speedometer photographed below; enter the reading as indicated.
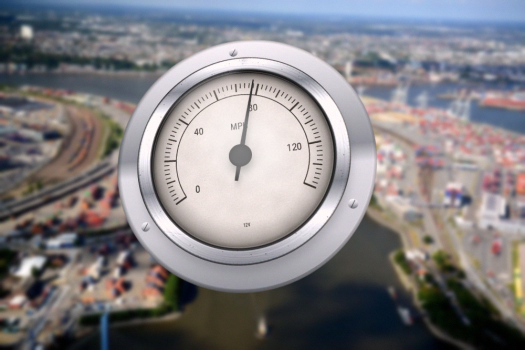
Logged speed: 78 mph
